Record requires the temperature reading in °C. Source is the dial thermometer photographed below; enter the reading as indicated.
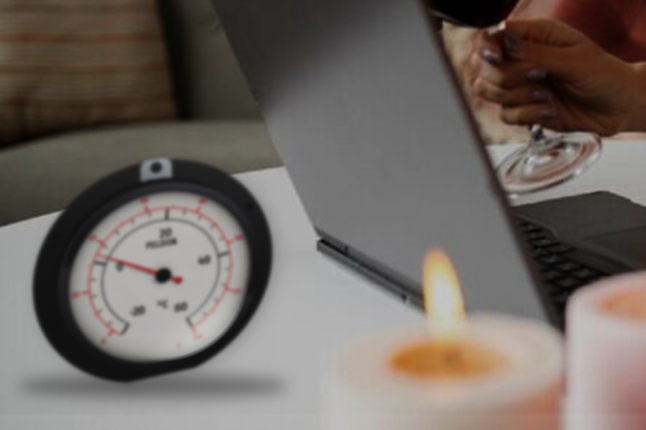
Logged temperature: 2 °C
